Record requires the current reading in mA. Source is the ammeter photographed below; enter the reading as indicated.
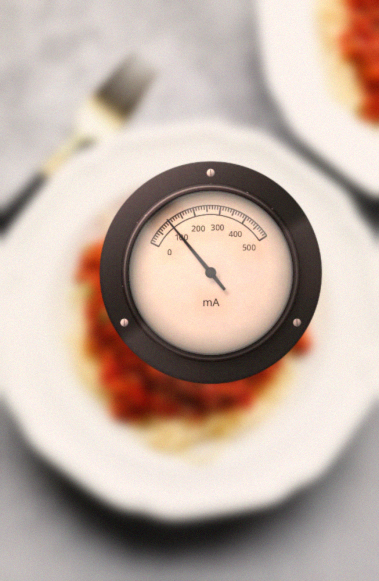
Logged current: 100 mA
